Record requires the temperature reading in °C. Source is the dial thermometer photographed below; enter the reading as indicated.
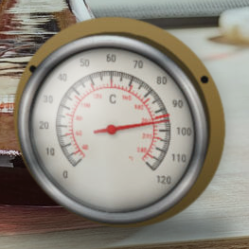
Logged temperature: 95 °C
